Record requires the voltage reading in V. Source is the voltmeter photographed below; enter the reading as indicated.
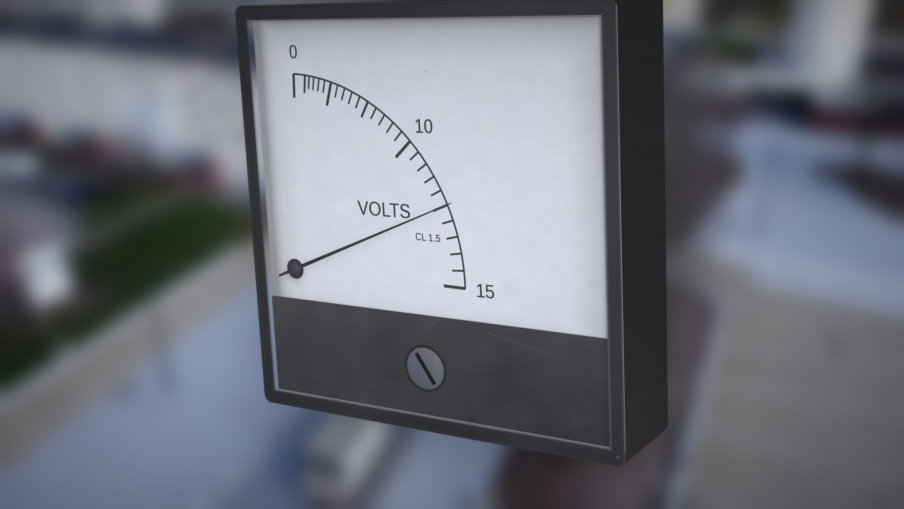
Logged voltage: 12.5 V
